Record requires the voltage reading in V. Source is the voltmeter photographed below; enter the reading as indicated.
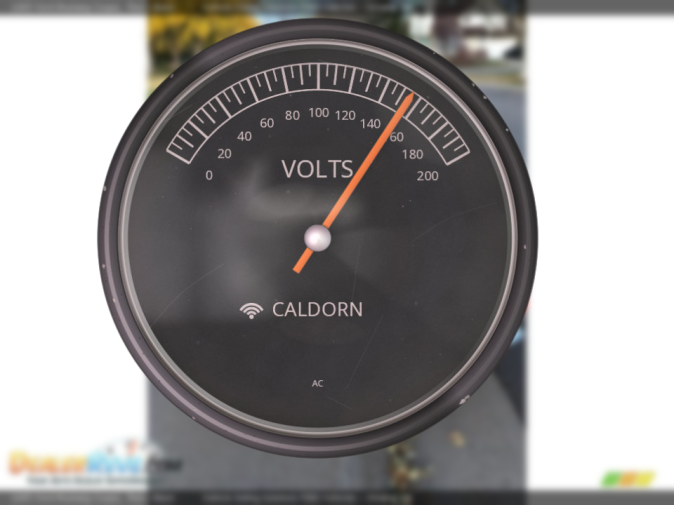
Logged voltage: 155 V
